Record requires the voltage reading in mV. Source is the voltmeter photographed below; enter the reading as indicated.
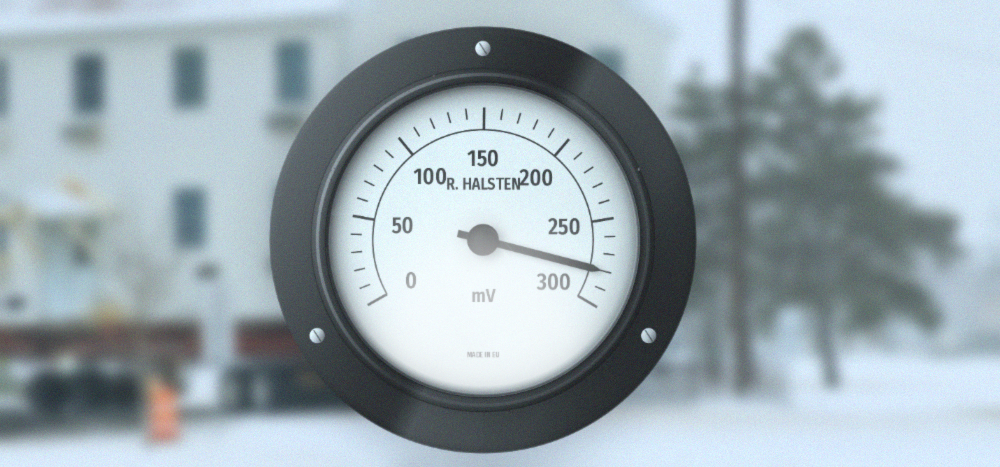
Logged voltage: 280 mV
